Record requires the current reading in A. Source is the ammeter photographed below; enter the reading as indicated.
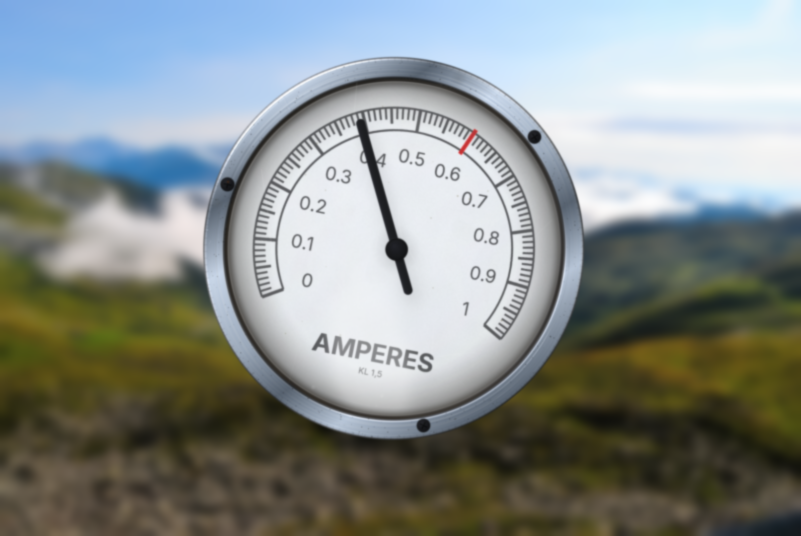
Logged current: 0.39 A
